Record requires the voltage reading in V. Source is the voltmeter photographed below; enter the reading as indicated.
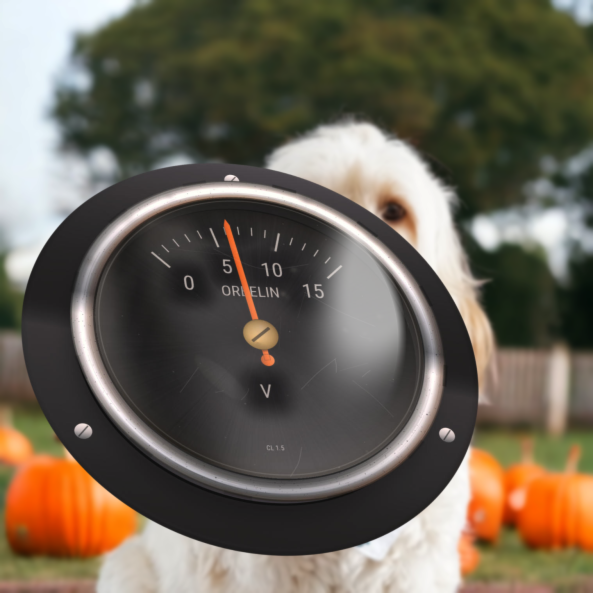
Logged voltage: 6 V
